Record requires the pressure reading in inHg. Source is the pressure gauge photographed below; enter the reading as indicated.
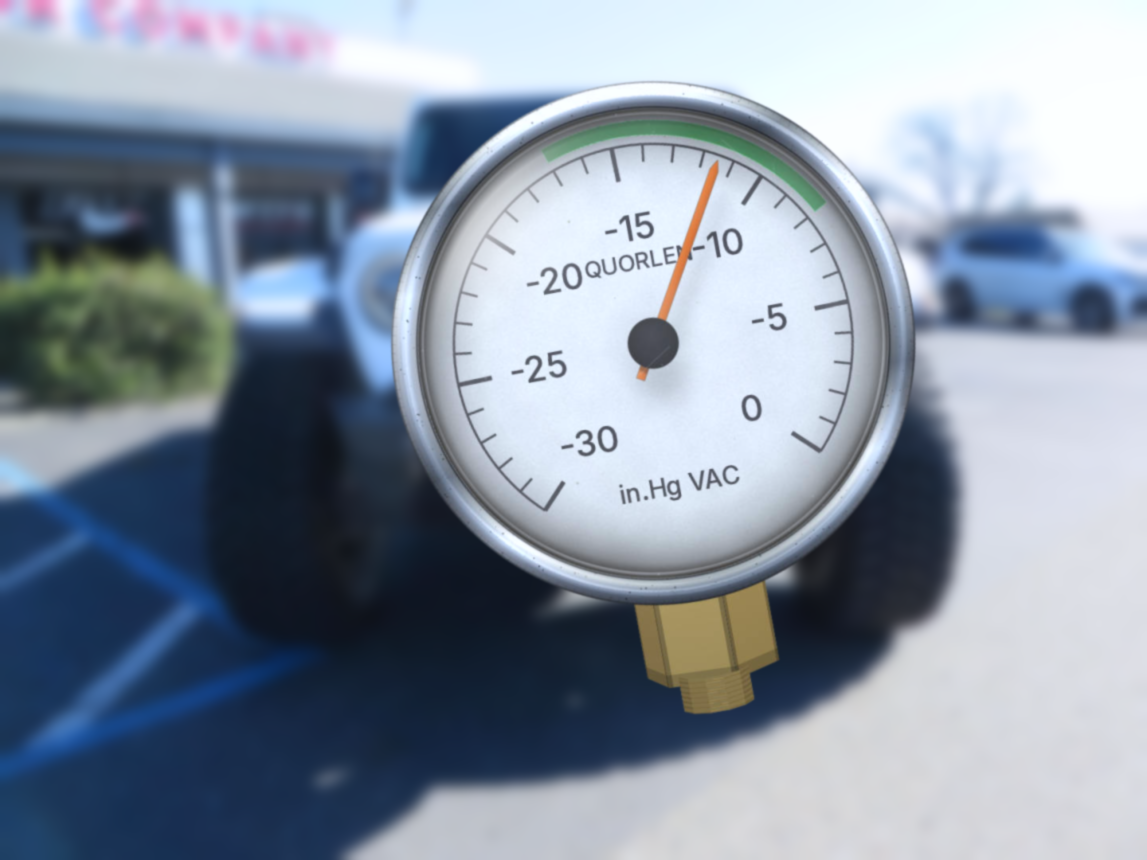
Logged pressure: -11.5 inHg
